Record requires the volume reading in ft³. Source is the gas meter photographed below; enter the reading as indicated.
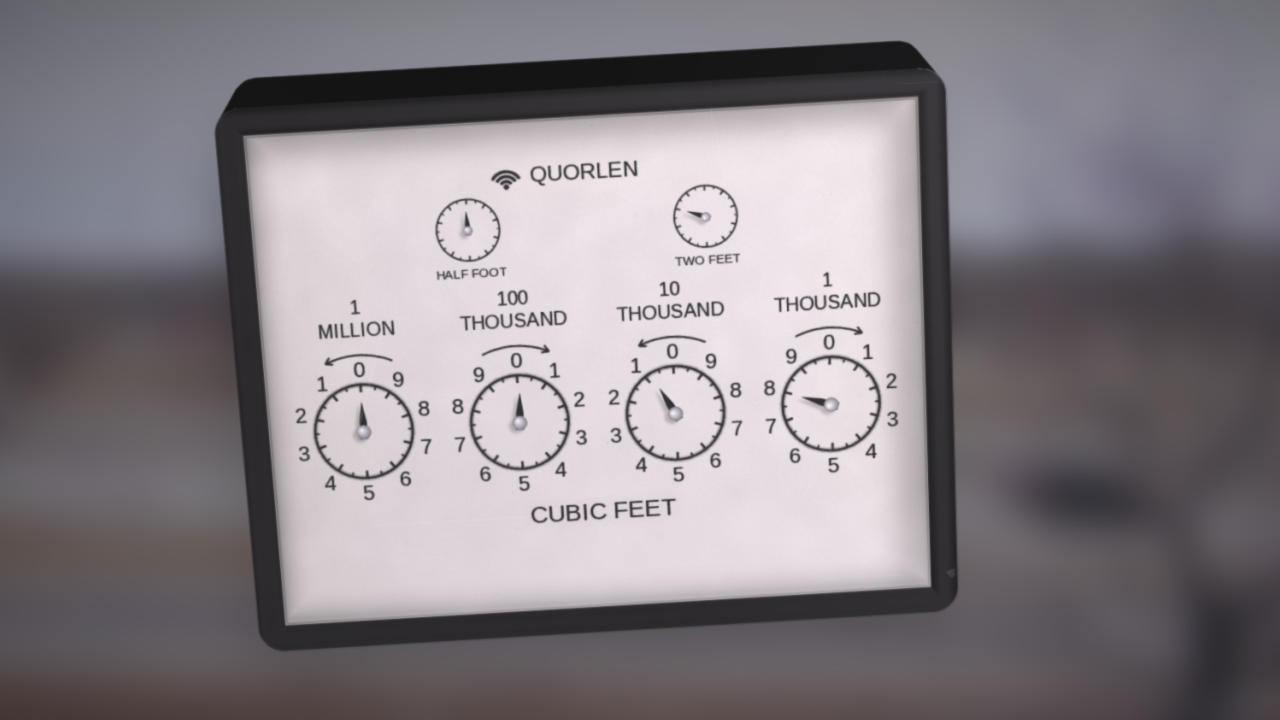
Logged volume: 800 ft³
